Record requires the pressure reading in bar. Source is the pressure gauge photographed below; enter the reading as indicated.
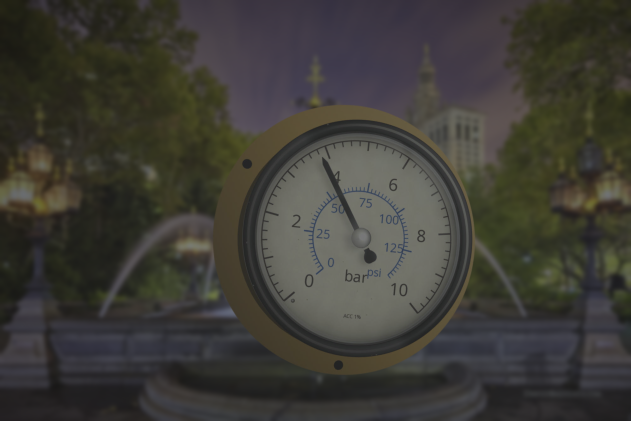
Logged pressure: 3.8 bar
